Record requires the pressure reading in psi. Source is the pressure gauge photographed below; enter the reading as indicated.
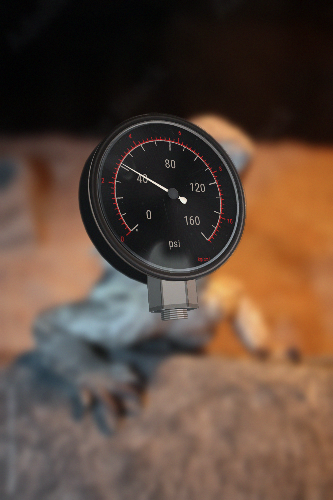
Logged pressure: 40 psi
